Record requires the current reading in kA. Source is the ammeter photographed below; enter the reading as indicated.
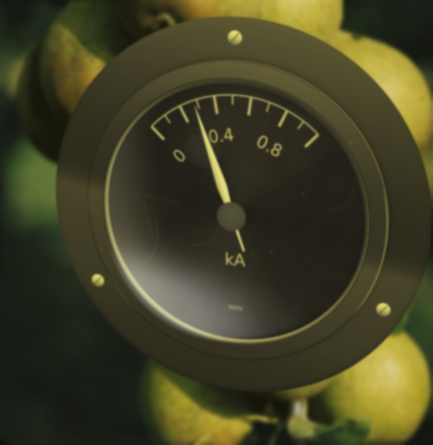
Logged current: 0.3 kA
